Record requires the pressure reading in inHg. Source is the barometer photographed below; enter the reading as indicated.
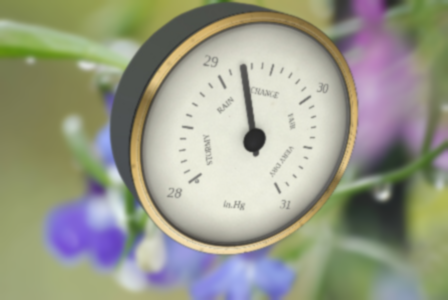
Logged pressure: 29.2 inHg
